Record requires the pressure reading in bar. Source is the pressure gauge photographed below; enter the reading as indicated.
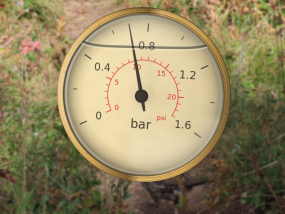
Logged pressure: 0.7 bar
